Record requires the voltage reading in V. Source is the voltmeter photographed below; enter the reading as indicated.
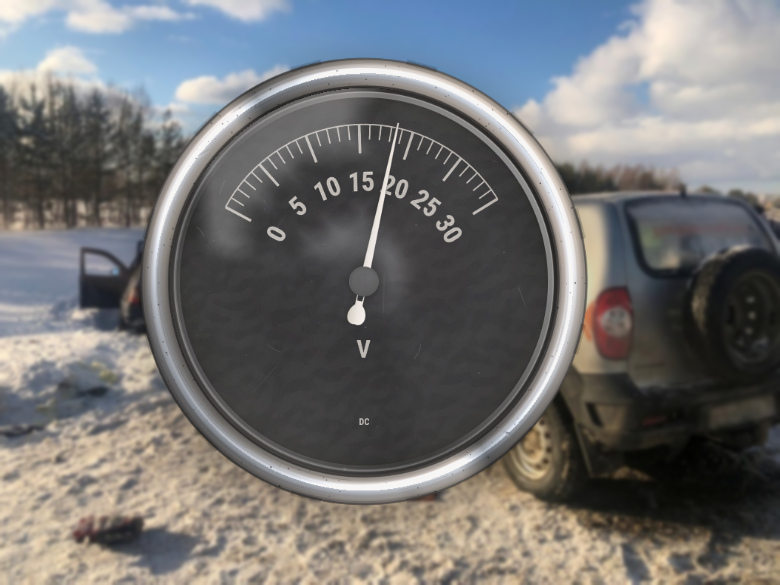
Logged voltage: 18.5 V
